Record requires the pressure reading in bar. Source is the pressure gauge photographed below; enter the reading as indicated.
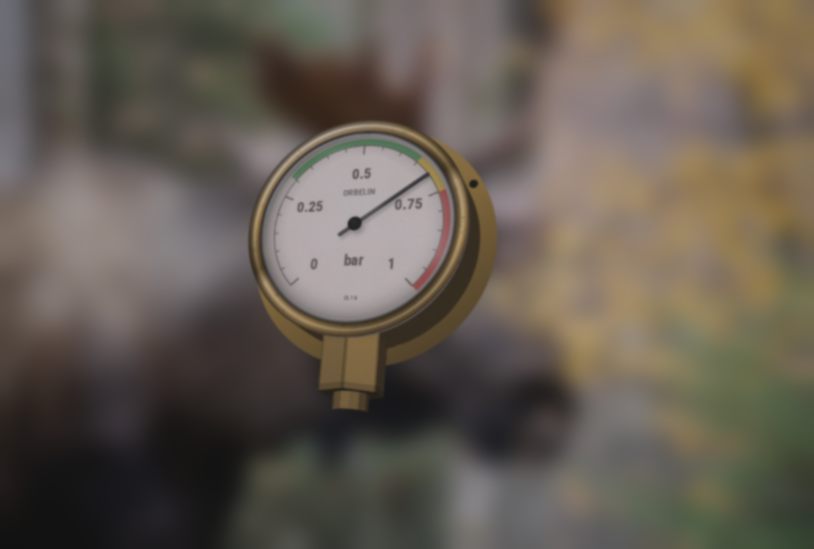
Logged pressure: 0.7 bar
